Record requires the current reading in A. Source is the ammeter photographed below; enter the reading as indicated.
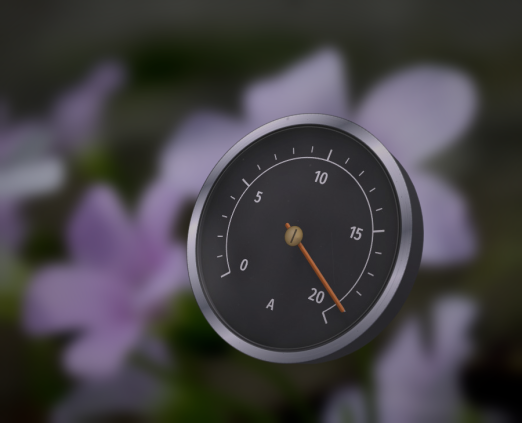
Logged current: 19 A
